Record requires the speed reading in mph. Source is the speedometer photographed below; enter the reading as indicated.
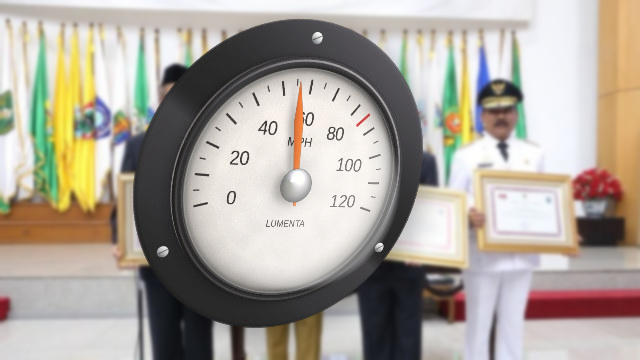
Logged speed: 55 mph
